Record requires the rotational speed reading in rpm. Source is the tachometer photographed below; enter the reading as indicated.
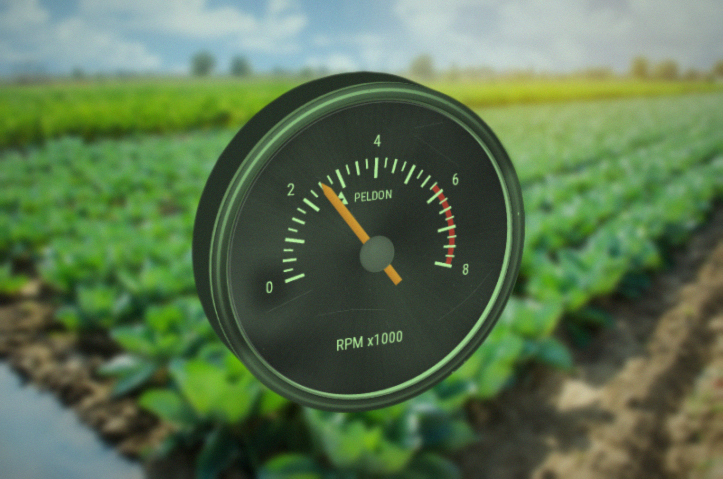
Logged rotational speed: 2500 rpm
